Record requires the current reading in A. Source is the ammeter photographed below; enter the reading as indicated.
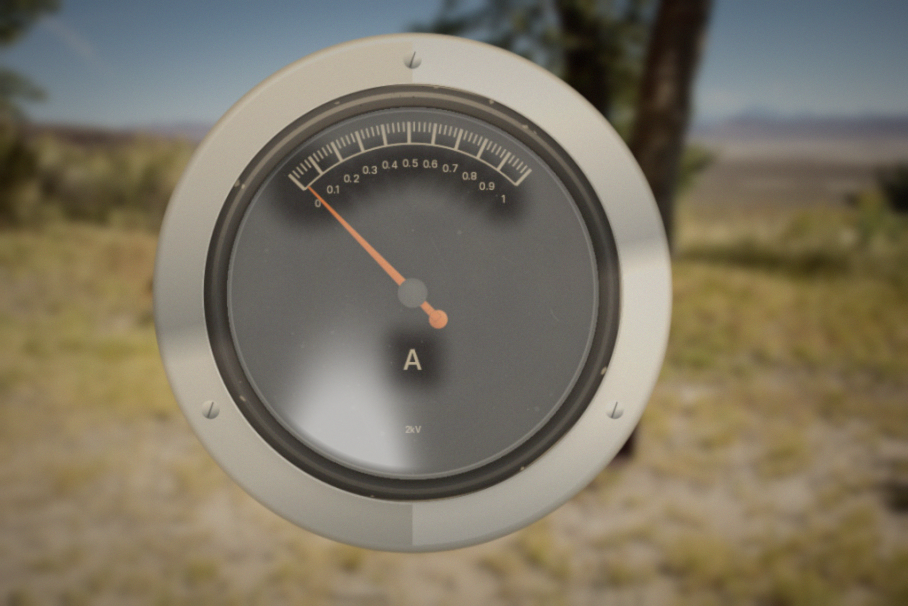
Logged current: 0.02 A
